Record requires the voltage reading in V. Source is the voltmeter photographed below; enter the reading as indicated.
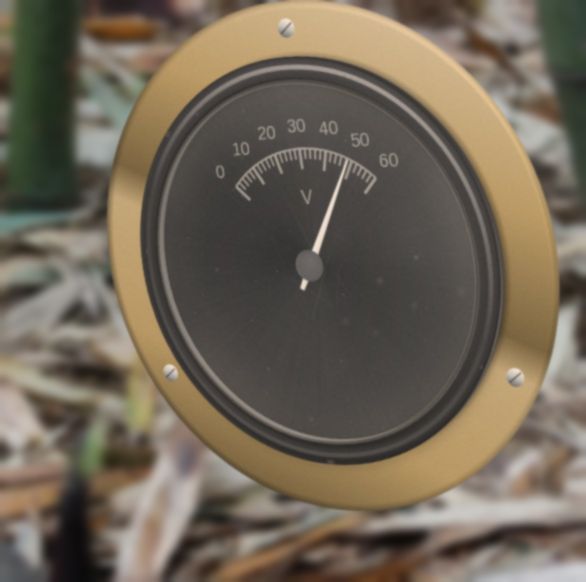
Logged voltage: 50 V
